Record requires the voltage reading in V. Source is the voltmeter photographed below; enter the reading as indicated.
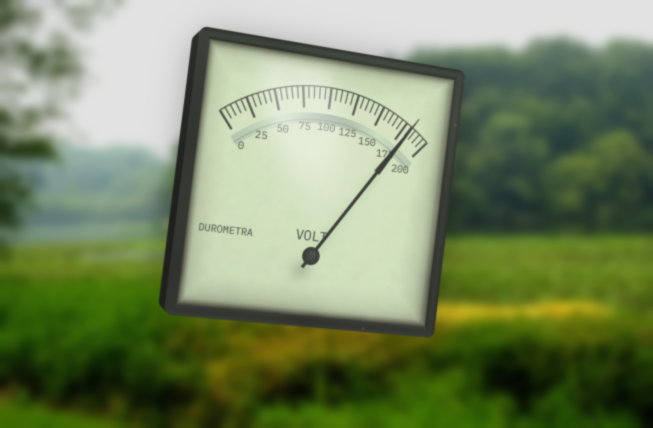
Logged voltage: 180 V
